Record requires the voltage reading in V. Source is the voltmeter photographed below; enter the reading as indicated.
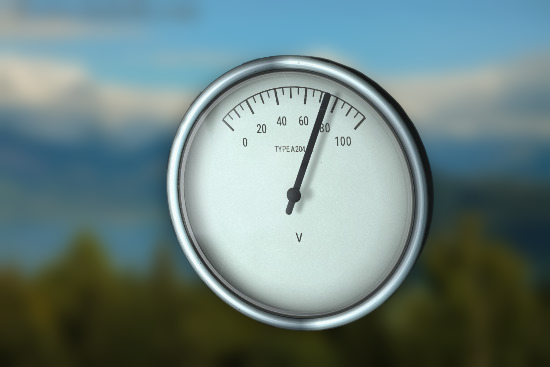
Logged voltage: 75 V
